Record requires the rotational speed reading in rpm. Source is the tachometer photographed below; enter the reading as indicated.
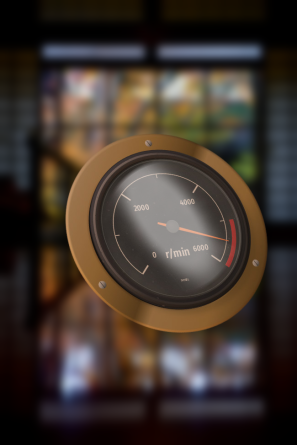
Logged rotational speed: 5500 rpm
